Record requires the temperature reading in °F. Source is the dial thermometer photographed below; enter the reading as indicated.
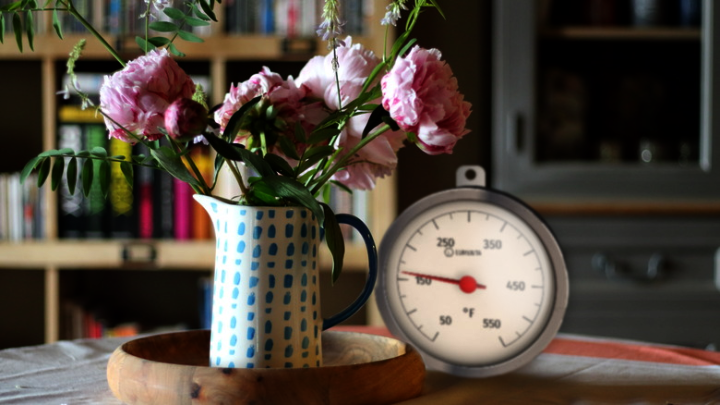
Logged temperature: 162.5 °F
